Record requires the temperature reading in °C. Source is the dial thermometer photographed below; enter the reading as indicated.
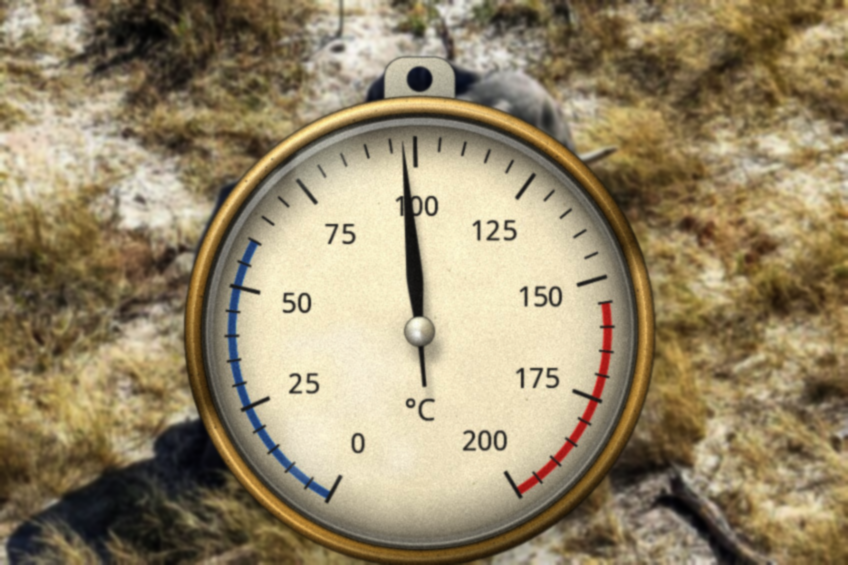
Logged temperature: 97.5 °C
